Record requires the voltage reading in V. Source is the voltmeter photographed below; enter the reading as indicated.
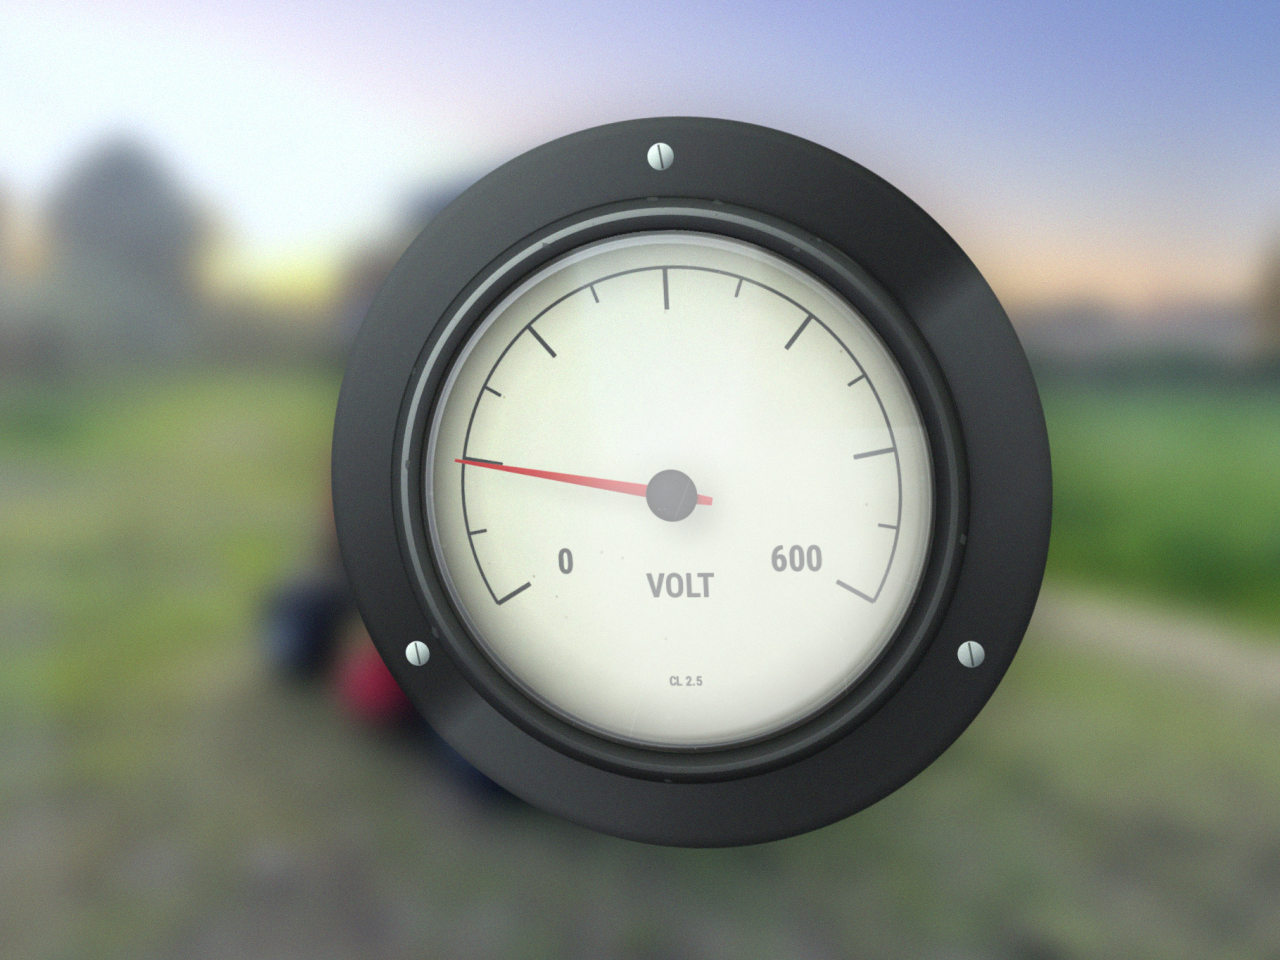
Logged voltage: 100 V
